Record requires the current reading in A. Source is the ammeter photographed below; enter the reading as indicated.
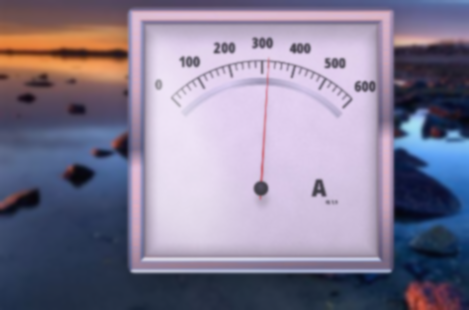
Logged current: 320 A
